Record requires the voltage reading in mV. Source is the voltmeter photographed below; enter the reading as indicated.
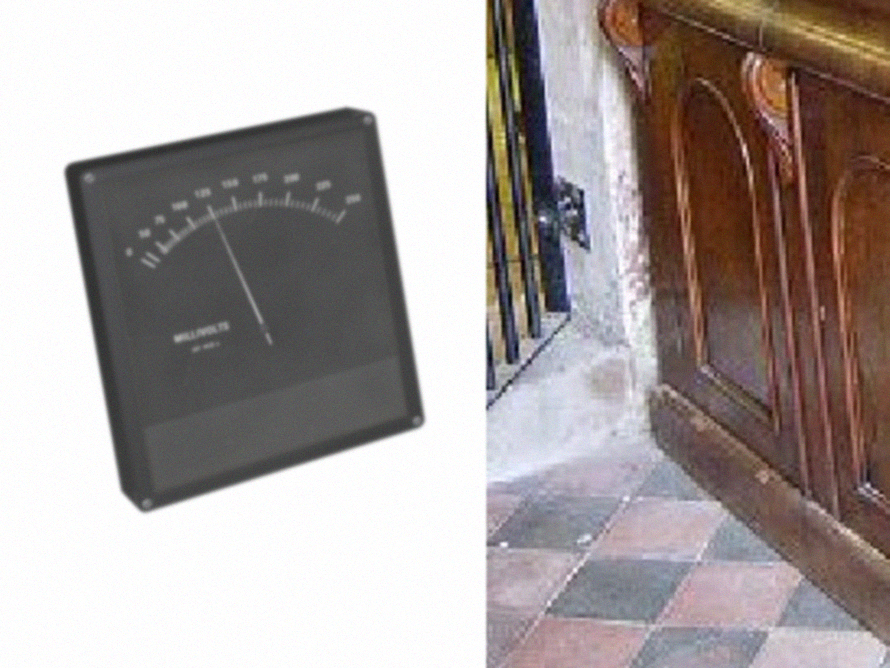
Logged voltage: 125 mV
